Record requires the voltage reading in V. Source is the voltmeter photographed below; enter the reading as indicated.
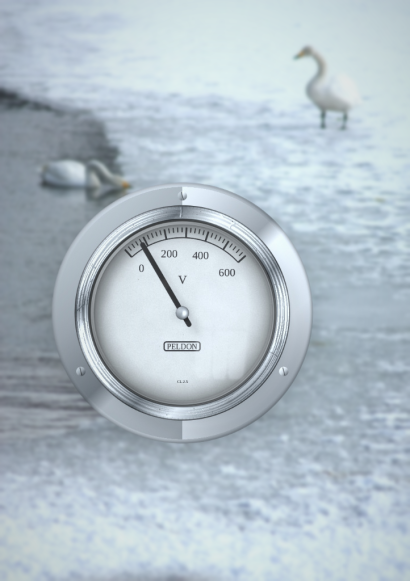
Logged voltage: 80 V
